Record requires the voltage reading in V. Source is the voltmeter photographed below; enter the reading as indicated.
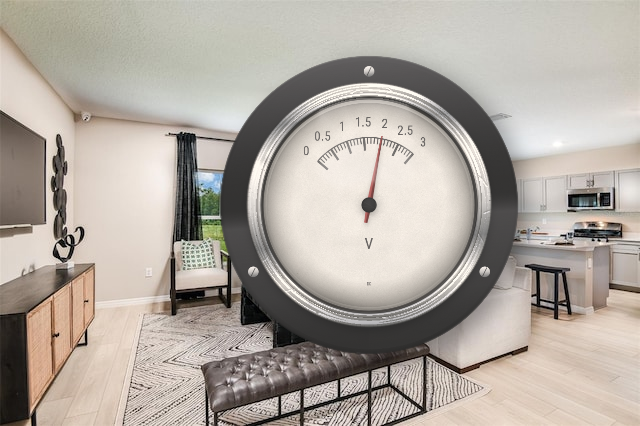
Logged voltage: 2 V
